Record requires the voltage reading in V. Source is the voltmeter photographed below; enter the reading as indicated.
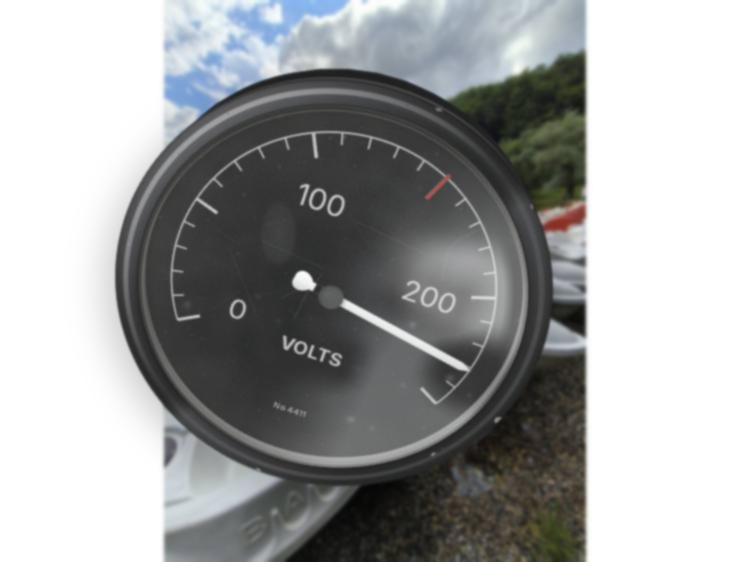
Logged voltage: 230 V
